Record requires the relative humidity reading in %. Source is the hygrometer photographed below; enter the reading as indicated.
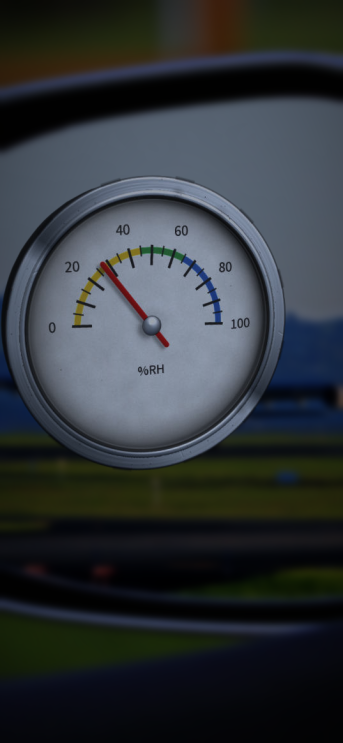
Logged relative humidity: 27.5 %
